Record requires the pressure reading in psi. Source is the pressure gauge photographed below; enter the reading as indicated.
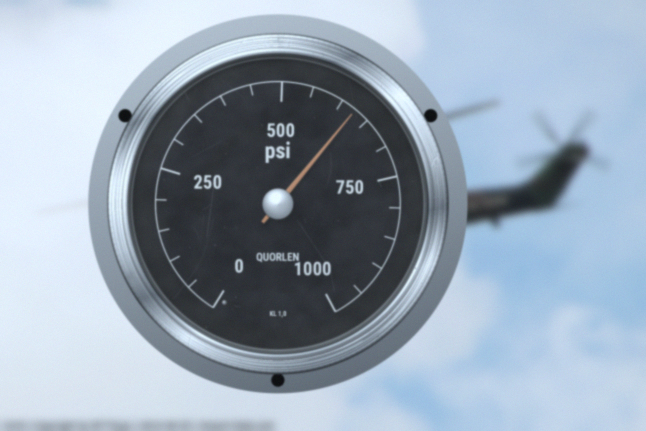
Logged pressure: 625 psi
